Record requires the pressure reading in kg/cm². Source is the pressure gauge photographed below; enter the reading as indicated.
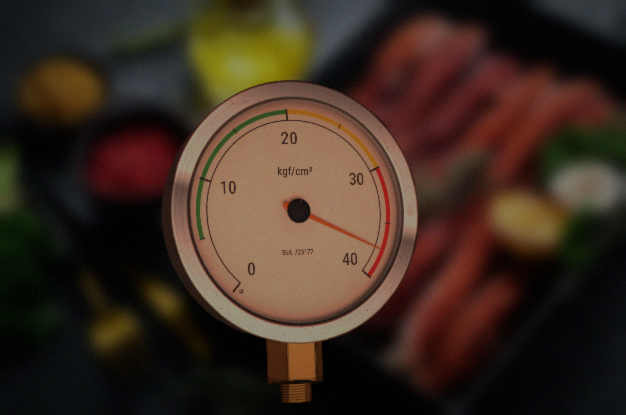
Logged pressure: 37.5 kg/cm²
